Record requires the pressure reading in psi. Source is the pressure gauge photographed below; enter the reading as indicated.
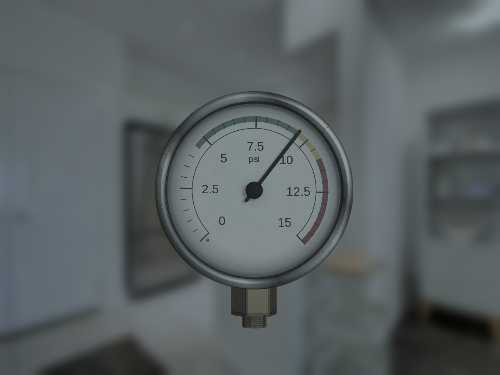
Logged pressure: 9.5 psi
